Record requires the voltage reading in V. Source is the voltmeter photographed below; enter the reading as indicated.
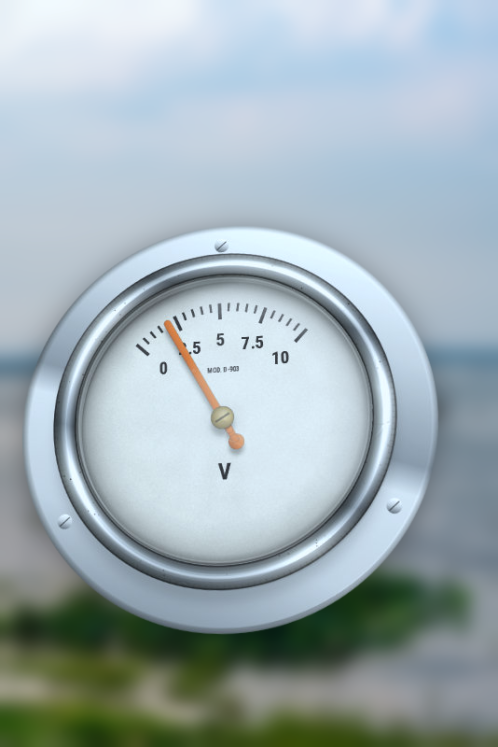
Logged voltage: 2 V
